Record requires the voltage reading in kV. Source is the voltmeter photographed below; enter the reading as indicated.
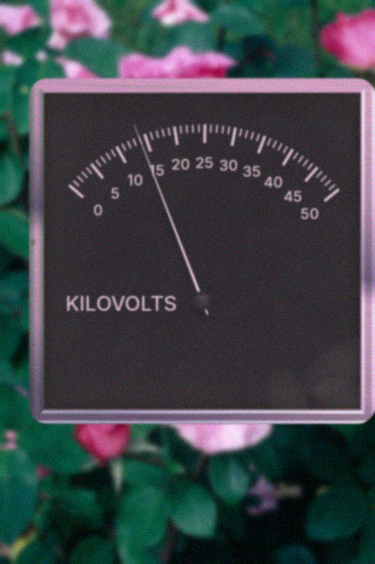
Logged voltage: 14 kV
